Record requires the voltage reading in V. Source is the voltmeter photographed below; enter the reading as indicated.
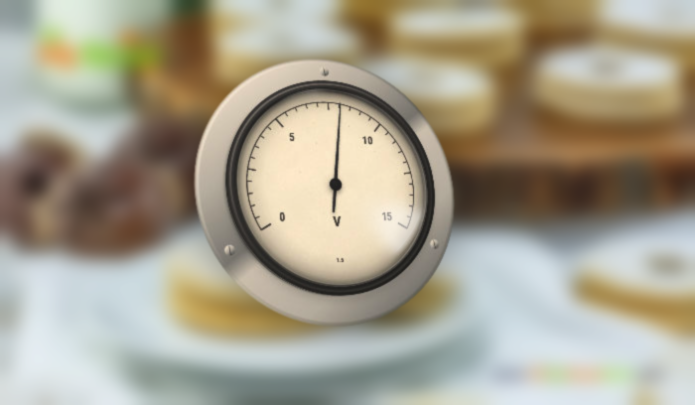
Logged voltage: 8 V
